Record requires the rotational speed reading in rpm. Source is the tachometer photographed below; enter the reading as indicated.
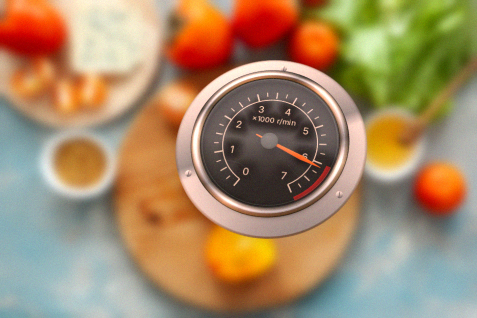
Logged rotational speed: 6125 rpm
